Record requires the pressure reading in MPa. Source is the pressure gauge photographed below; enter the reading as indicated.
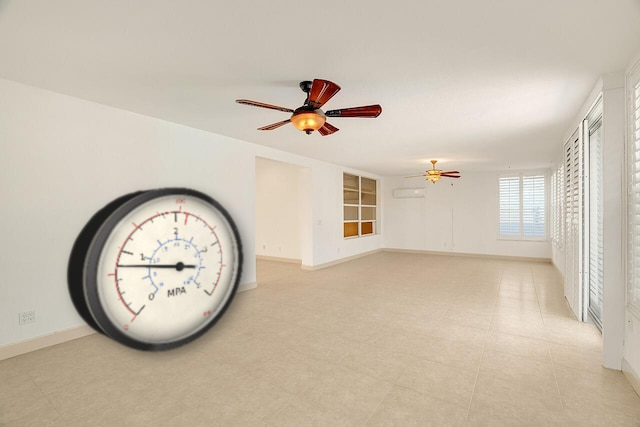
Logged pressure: 0.8 MPa
